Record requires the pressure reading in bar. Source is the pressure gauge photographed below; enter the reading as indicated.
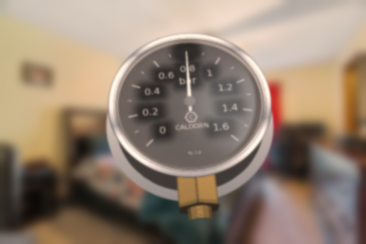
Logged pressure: 0.8 bar
